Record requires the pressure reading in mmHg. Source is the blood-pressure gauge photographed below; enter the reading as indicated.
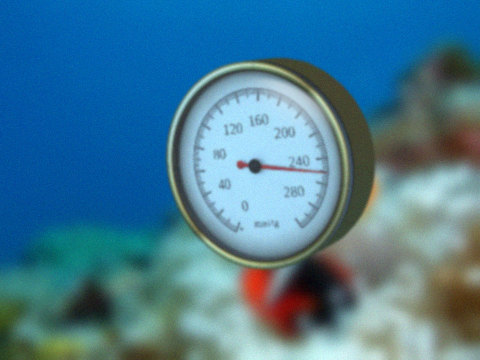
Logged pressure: 250 mmHg
